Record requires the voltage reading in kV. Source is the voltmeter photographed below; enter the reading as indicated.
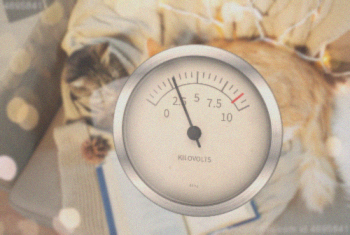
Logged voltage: 3 kV
